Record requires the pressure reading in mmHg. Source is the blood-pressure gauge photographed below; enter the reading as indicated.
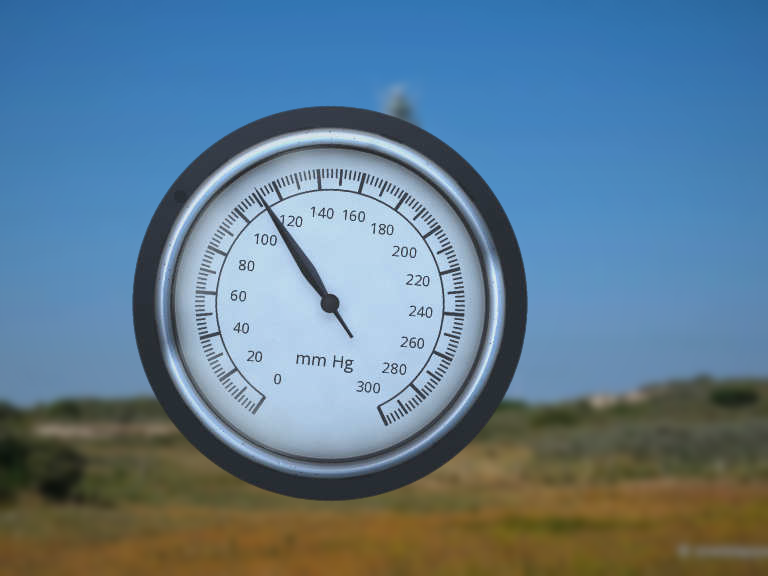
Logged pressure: 112 mmHg
